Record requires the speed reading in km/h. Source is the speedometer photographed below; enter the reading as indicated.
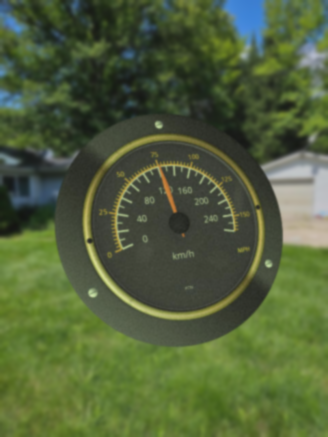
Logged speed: 120 km/h
